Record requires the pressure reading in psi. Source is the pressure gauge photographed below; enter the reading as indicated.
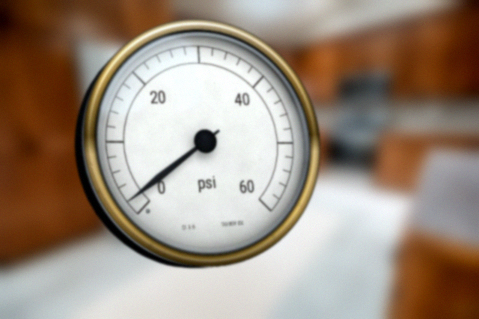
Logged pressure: 2 psi
